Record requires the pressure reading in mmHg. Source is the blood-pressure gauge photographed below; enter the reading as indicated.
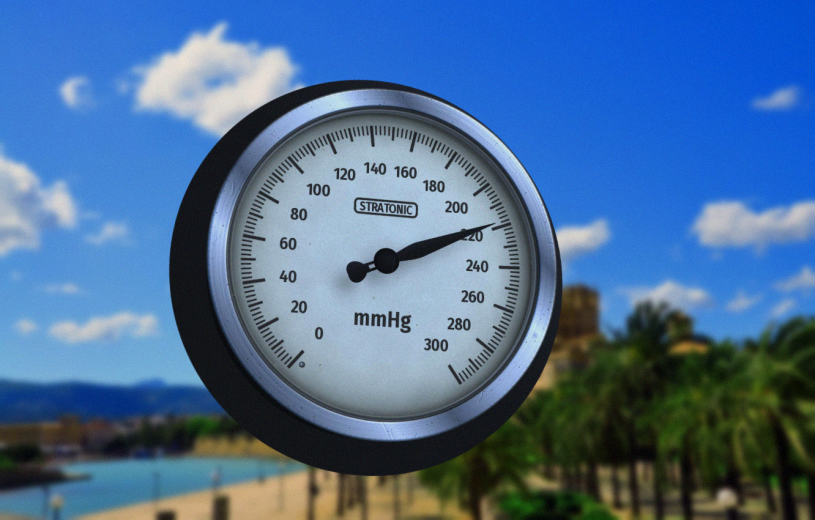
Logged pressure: 218 mmHg
